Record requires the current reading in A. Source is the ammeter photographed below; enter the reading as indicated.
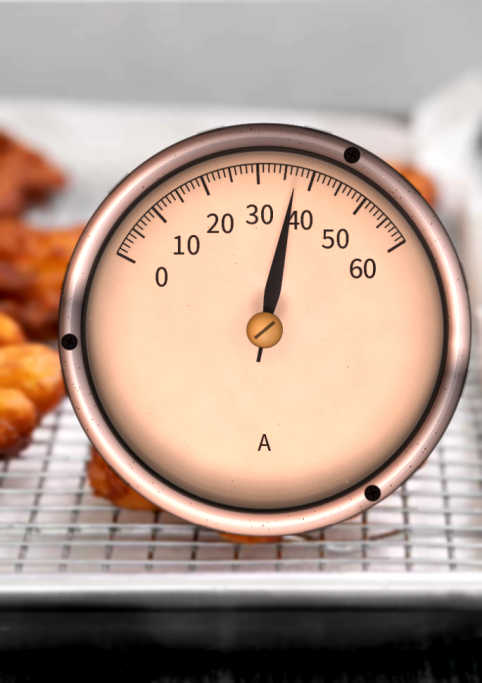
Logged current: 37 A
